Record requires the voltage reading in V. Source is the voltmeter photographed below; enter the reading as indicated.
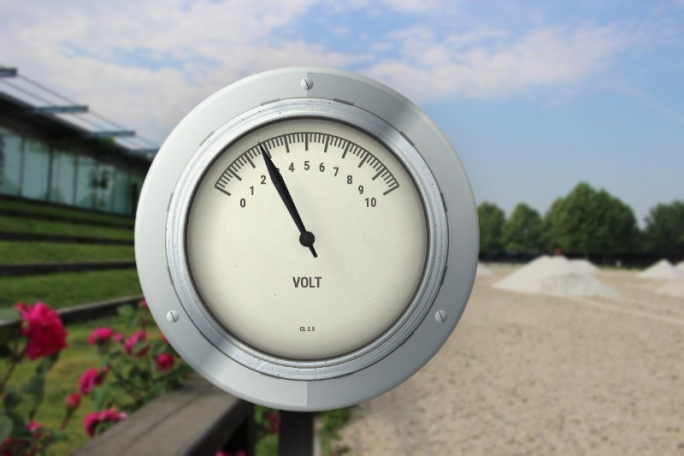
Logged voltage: 2.8 V
